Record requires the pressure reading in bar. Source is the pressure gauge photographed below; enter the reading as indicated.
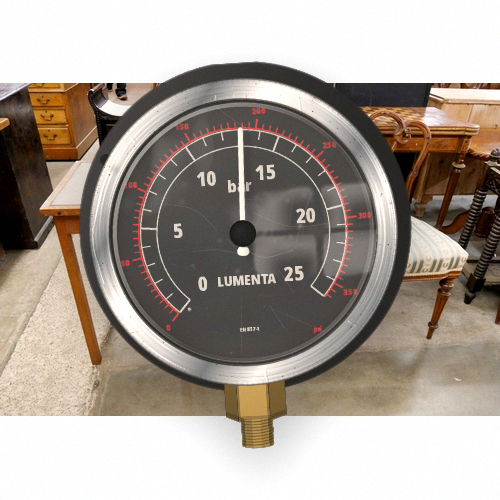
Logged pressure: 13 bar
